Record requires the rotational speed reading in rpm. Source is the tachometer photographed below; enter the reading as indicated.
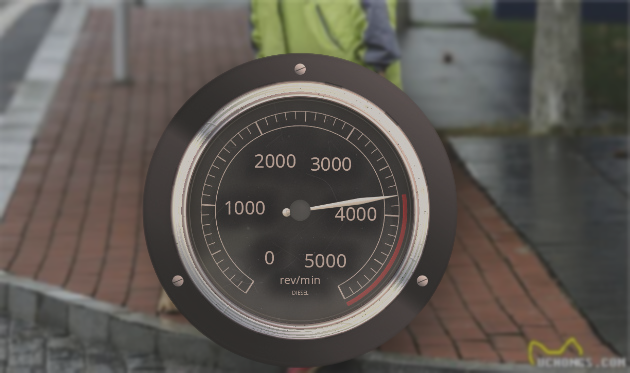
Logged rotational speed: 3800 rpm
